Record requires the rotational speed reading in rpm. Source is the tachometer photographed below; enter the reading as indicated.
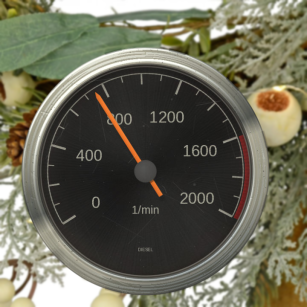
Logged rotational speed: 750 rpm
